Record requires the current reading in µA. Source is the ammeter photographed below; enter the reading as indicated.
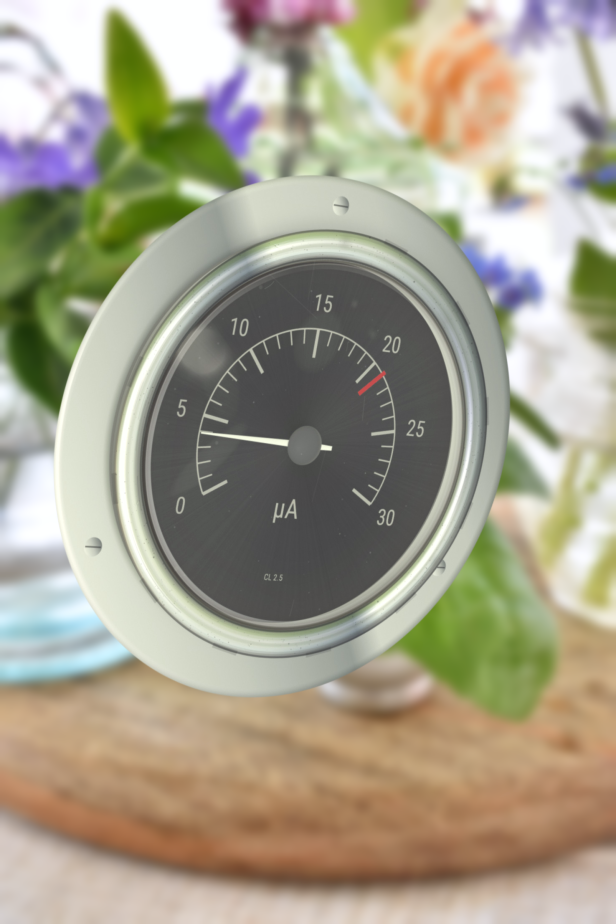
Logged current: 4 µA
